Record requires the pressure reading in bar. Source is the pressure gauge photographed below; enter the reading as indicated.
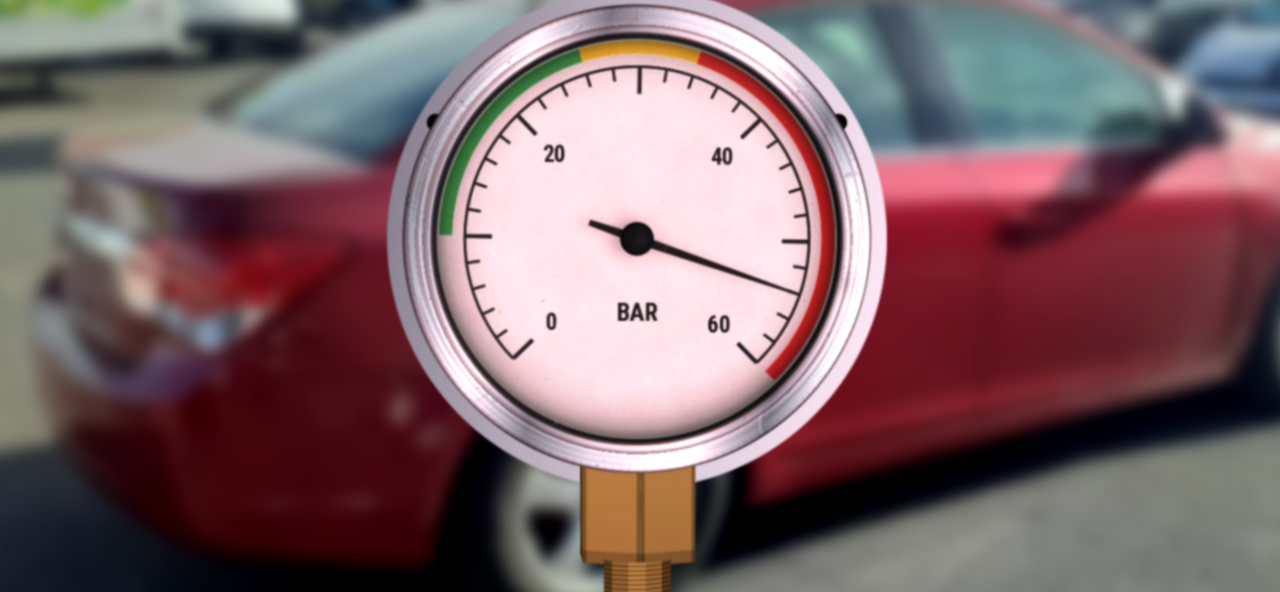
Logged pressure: 54 bar
